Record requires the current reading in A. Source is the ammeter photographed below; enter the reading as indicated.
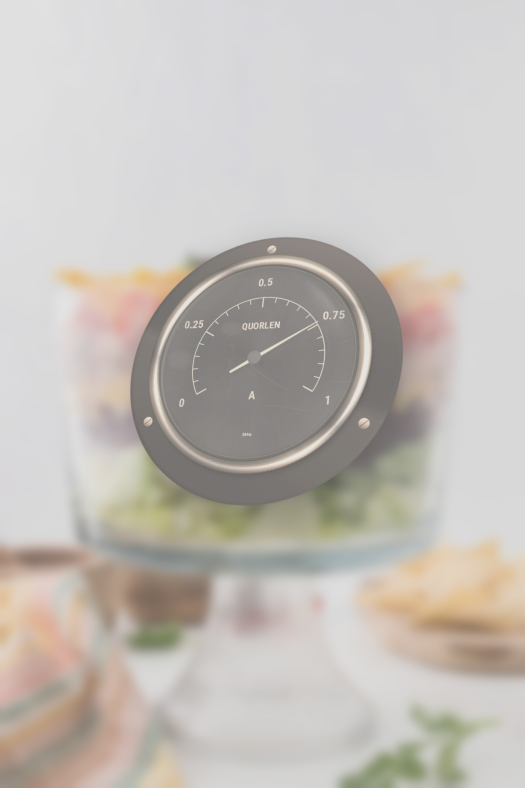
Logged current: 0.75 A
